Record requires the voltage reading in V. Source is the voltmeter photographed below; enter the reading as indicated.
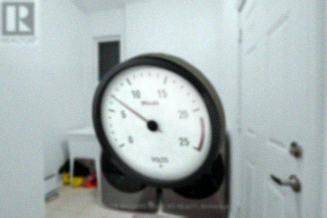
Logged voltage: 7 V
